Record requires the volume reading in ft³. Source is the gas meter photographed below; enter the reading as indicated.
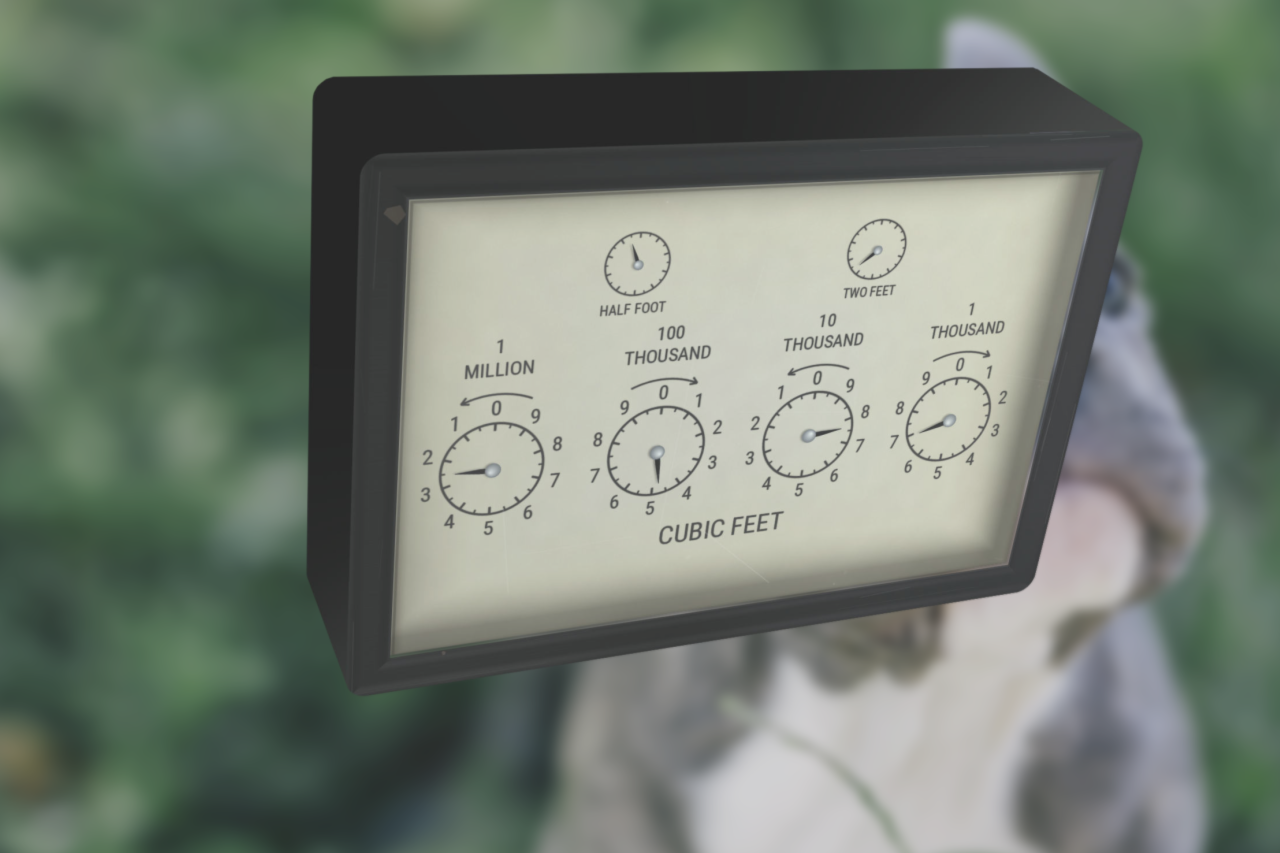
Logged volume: 247700 ft³
